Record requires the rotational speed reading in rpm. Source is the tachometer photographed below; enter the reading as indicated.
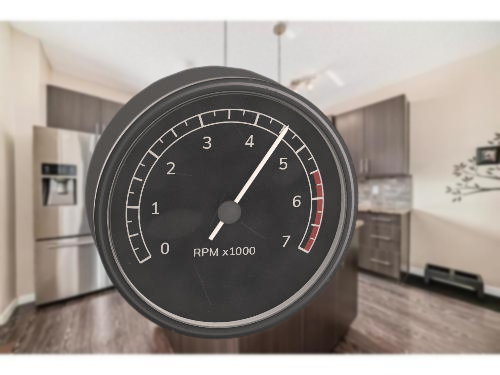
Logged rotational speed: 4500 rpm
